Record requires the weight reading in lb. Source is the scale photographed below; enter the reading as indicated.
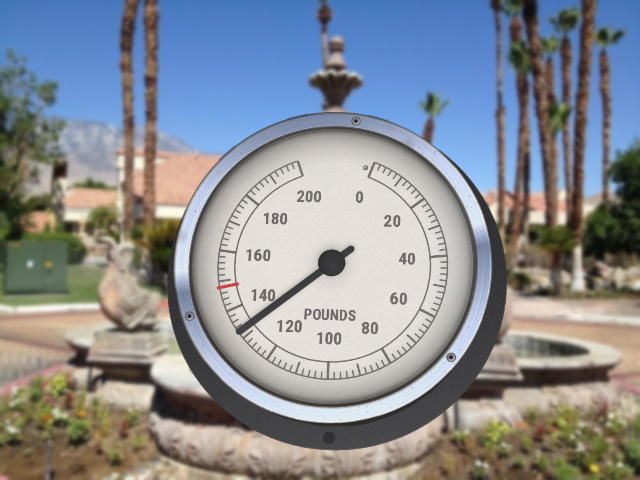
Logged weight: 132 lb
